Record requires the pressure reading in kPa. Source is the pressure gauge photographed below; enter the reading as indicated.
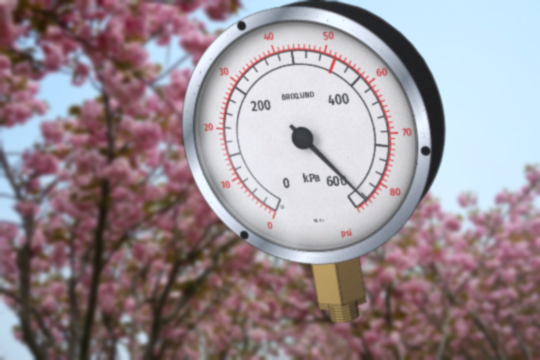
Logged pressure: 580 kPa
